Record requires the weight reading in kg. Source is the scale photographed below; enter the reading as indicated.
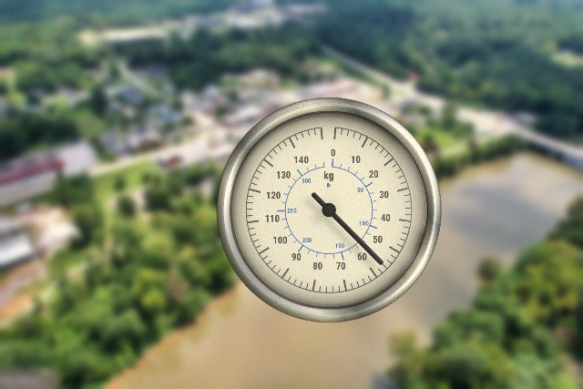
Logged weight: 56 kg
